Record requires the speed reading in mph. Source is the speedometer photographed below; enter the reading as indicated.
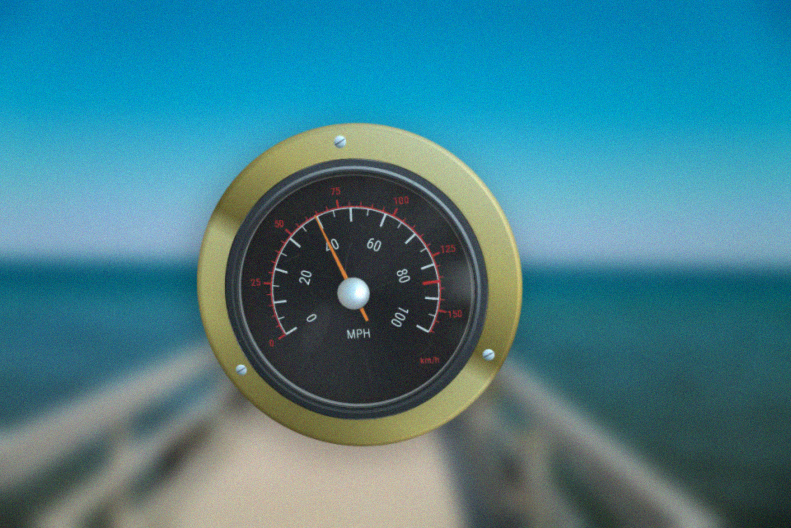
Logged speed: 40 mph
